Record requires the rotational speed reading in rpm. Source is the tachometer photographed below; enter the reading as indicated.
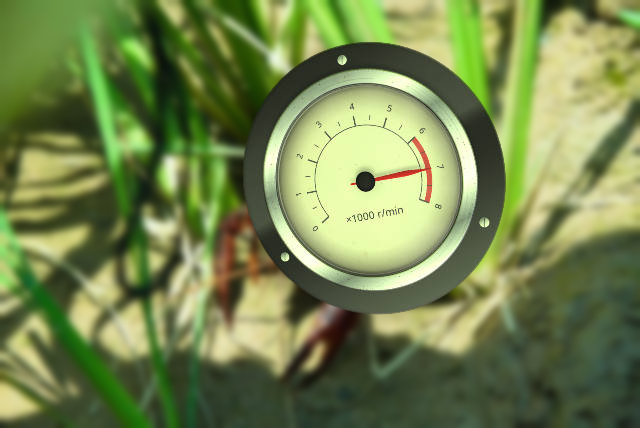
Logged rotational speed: 7000 rpm
